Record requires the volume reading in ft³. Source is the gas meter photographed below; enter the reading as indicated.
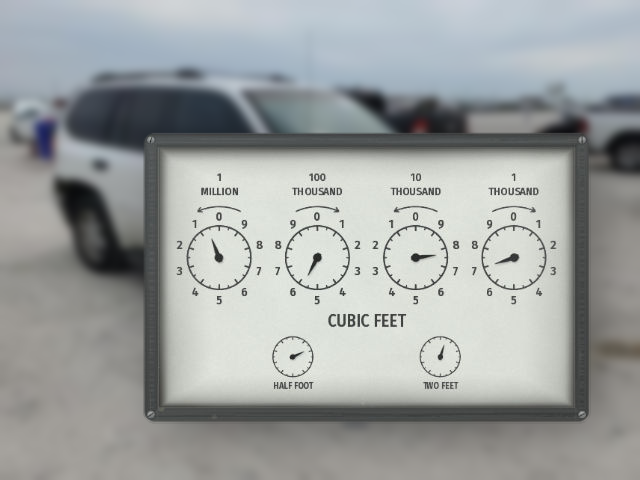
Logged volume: 57700 ft³
